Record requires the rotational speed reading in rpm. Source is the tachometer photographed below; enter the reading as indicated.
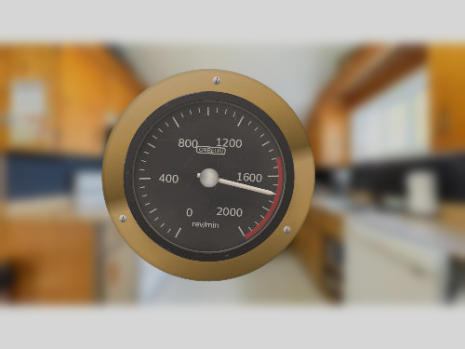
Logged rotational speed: 1700 rpm
